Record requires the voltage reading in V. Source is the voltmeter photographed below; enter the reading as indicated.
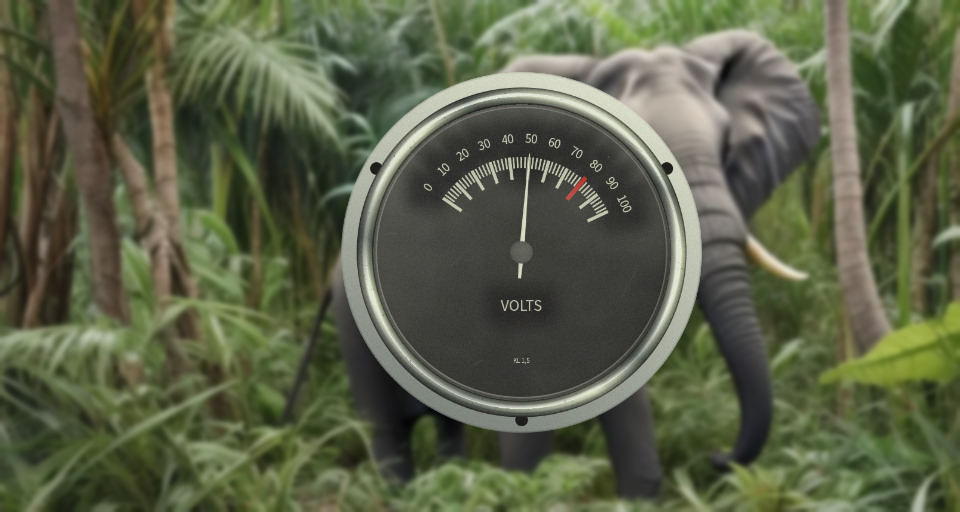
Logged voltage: 50 V
